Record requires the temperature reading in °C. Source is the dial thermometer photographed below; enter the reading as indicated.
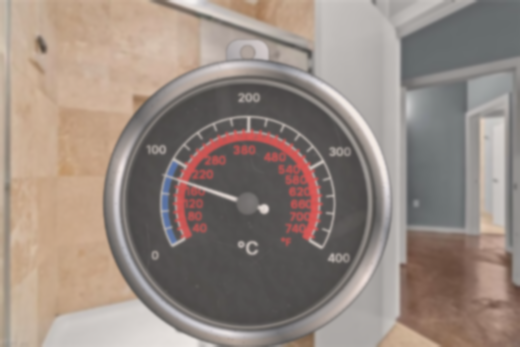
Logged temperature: 80 °C
